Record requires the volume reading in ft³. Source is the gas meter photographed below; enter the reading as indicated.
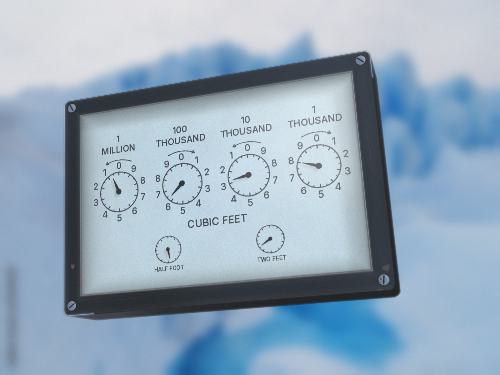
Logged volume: 62800 ft³
